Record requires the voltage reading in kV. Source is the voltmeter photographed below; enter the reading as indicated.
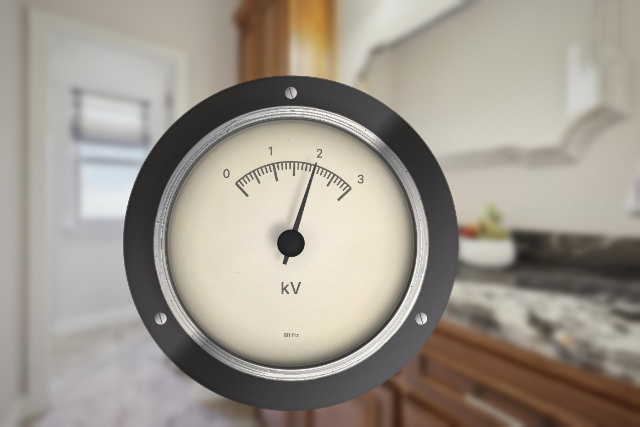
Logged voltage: 2 kV
